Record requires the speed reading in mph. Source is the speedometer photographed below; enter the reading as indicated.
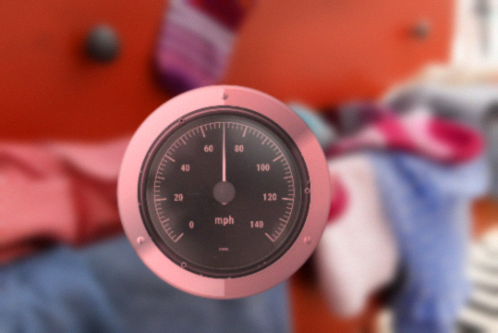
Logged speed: 70 mph
